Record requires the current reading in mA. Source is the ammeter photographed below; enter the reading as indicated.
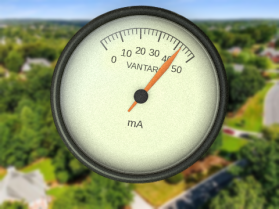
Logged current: 42 mA
